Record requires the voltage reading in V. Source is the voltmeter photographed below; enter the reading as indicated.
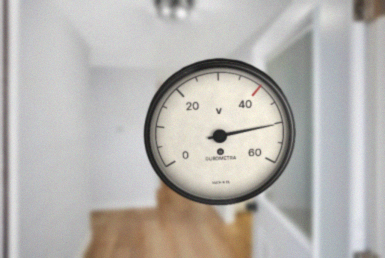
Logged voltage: 50 V
